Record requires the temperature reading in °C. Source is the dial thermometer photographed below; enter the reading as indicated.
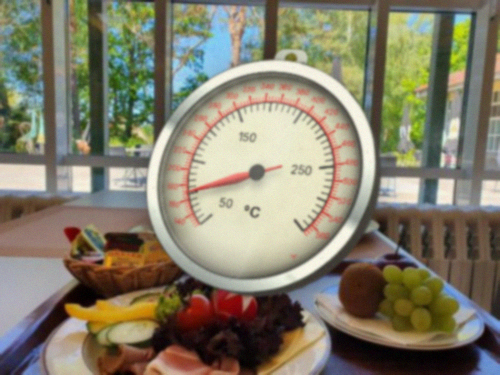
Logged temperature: 75 °C
